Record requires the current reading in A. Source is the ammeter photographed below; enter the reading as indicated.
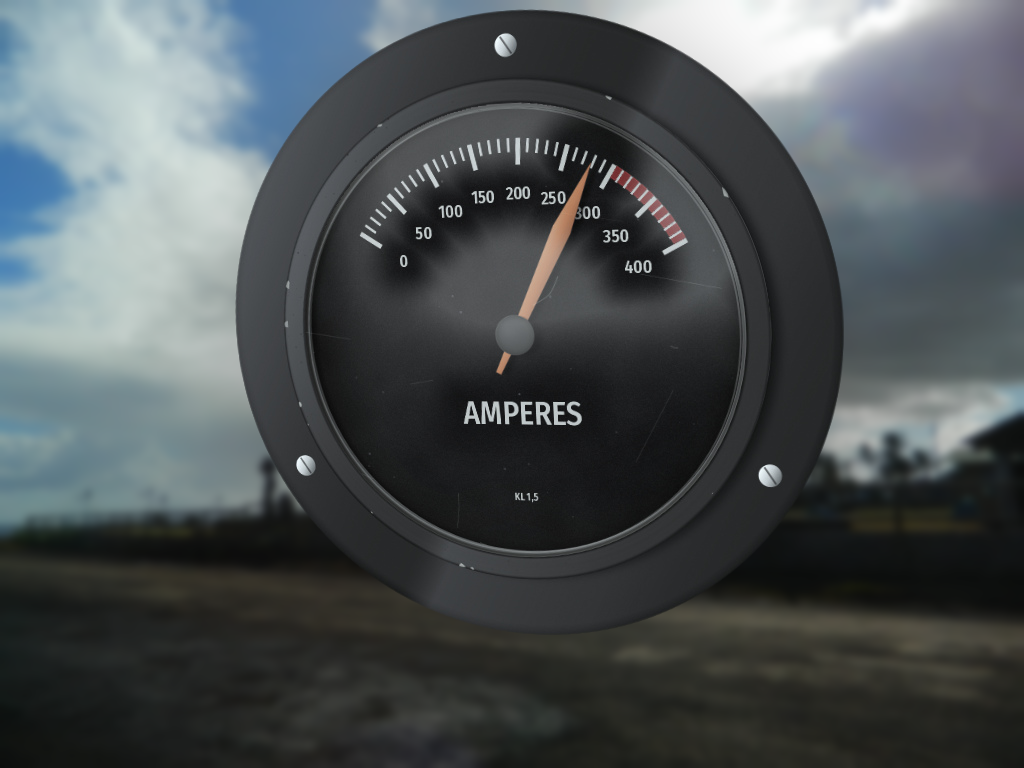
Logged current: 280 A
